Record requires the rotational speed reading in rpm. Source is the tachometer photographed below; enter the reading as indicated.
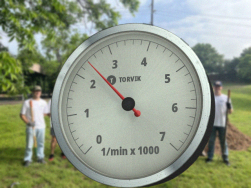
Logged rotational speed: 2400 rpm
